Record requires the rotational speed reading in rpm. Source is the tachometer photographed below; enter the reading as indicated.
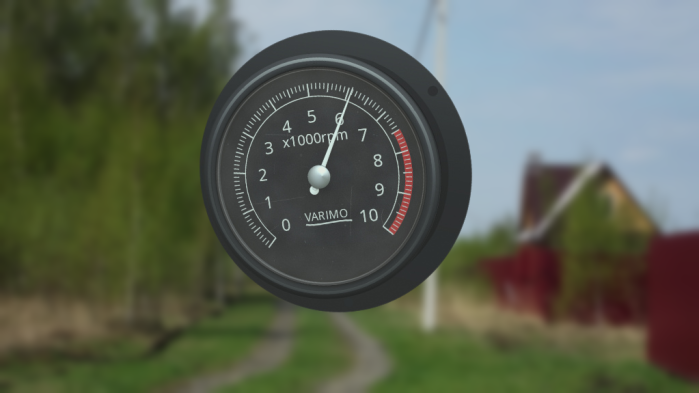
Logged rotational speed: 6100 rpm
